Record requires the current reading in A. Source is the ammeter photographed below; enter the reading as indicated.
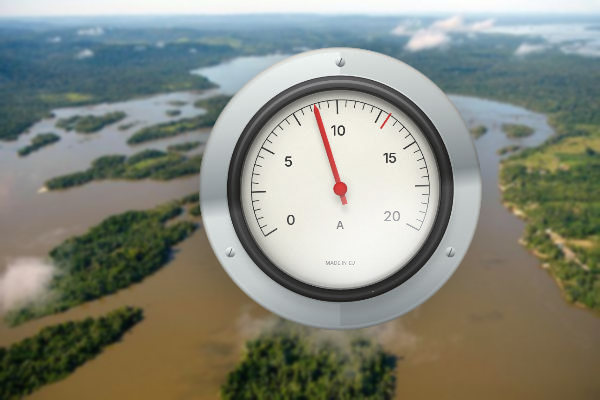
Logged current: 8.75 A
